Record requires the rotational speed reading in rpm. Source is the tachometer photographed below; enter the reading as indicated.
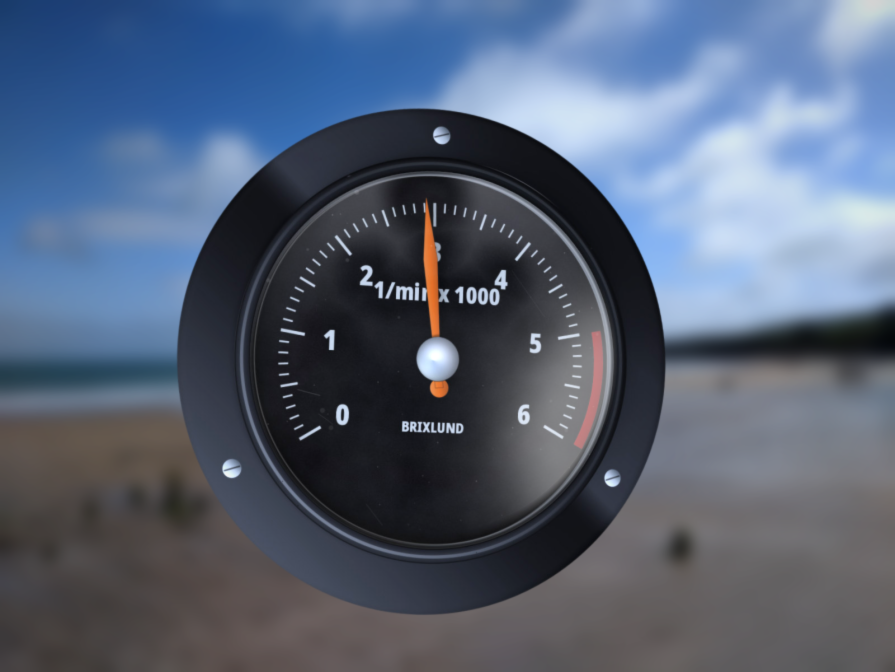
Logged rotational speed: 2900 rpm
